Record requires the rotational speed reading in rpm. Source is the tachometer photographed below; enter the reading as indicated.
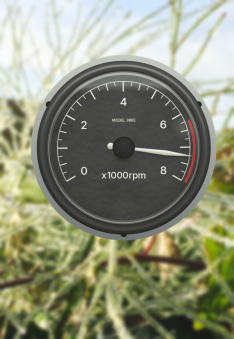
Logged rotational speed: 7250 rpm
